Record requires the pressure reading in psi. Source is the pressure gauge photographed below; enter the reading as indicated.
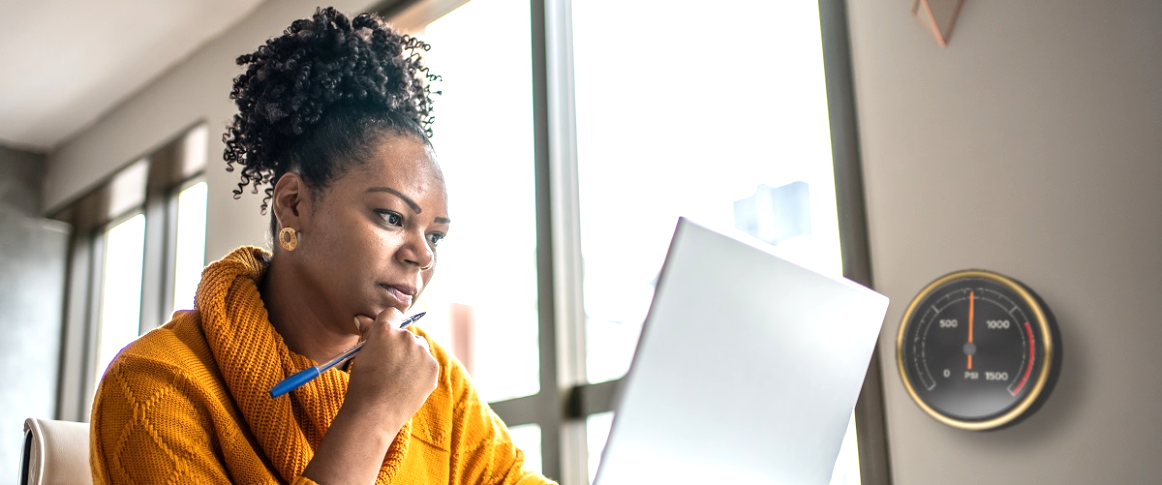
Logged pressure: 750 psi
